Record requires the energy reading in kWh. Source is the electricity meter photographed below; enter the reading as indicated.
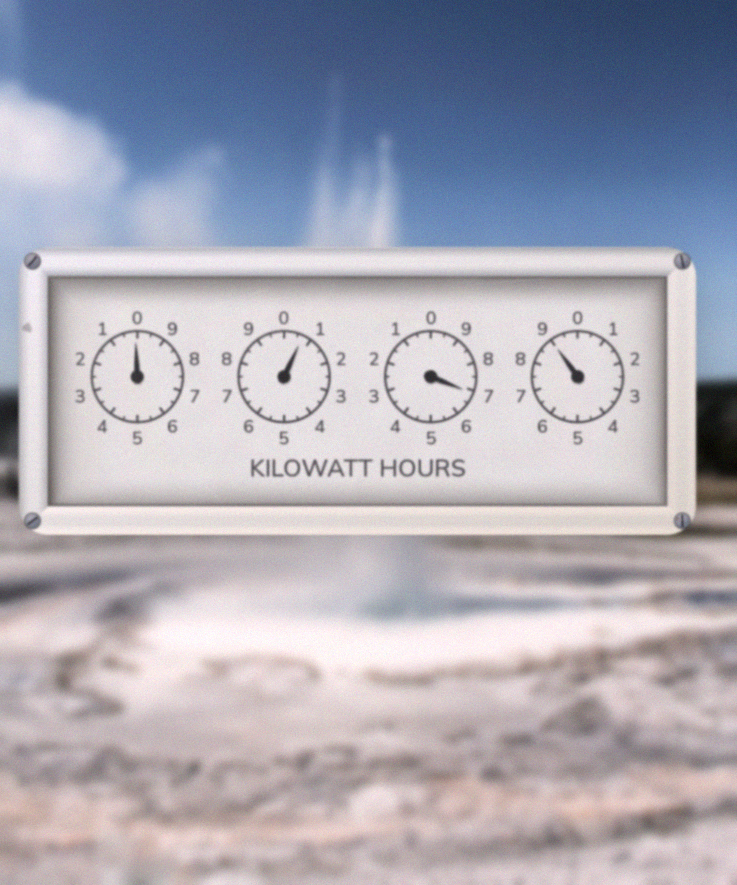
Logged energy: 69 kWh
